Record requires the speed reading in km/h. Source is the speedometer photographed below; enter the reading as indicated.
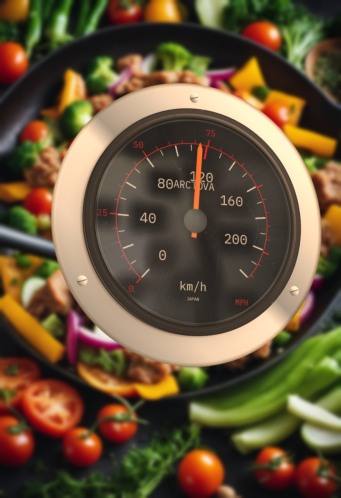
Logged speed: 115 km/h
